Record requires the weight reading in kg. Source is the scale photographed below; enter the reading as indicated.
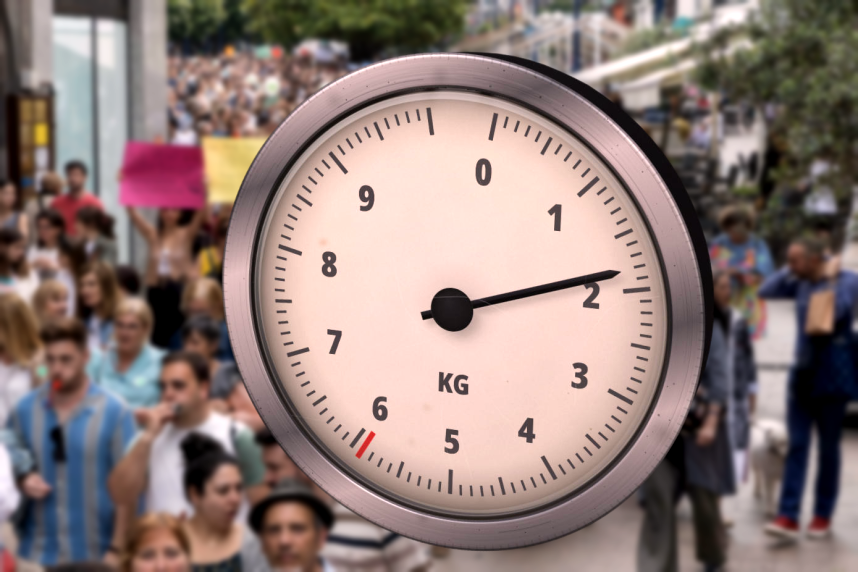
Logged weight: 1.8 kg
